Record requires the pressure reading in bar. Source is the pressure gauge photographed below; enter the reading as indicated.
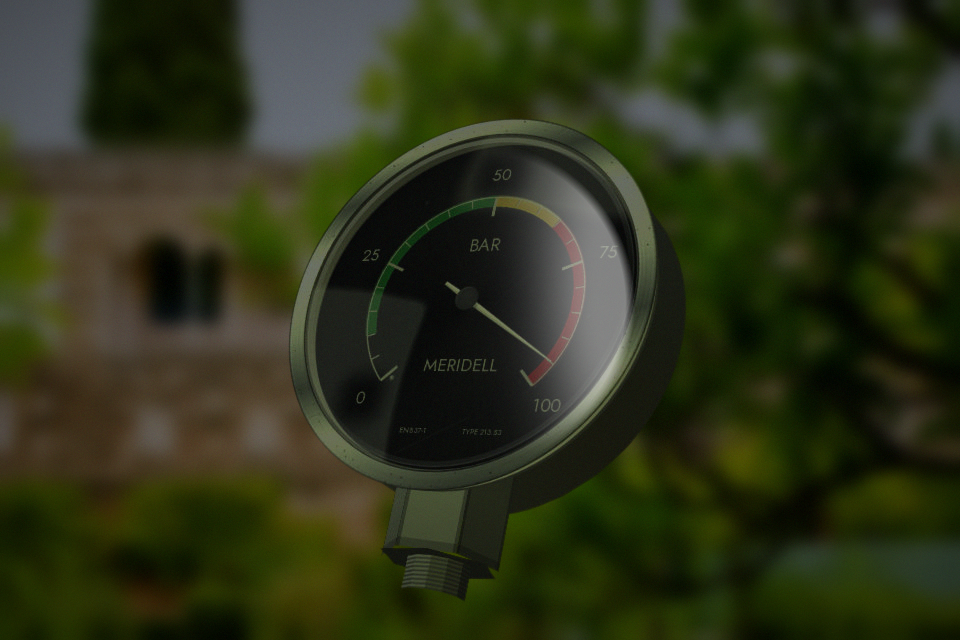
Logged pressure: 95 bar
